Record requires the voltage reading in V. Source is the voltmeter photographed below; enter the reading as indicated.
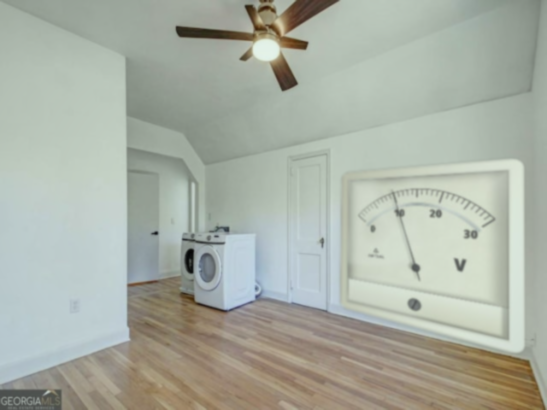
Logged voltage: 10 V
